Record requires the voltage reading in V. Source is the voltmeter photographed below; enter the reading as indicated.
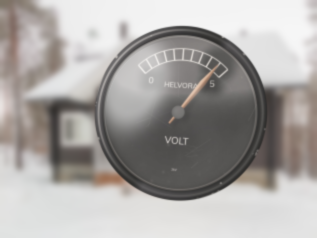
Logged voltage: 4.5 V
